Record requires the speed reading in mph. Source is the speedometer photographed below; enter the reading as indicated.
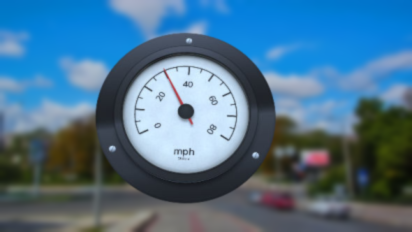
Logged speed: 30 mph
